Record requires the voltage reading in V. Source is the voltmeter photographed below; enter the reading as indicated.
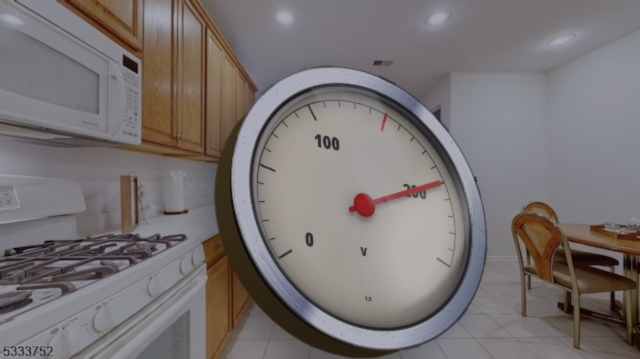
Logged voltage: 200 V
